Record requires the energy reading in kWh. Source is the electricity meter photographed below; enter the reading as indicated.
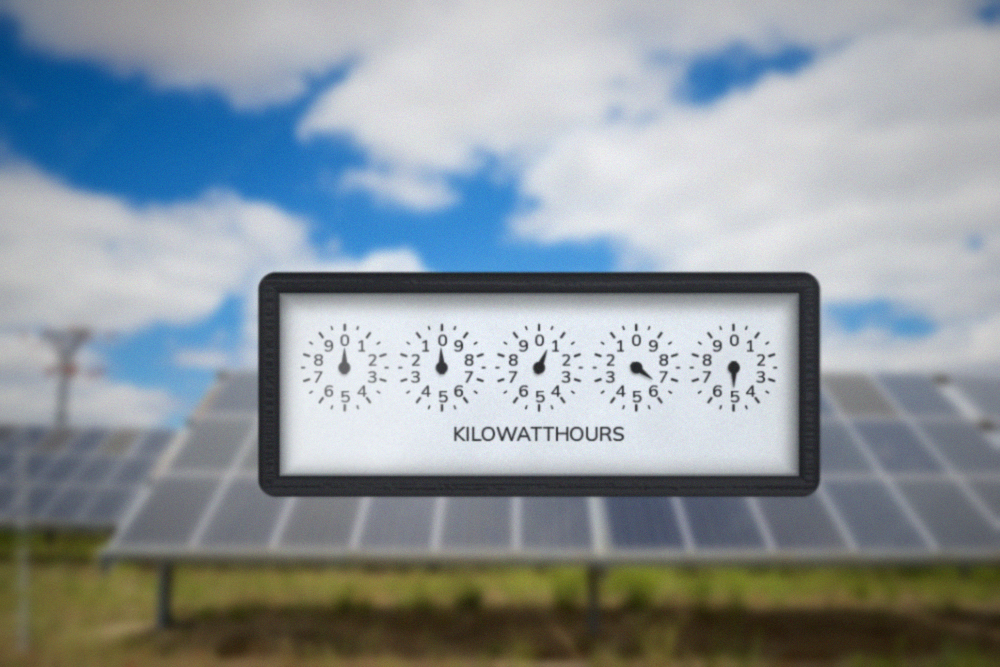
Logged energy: 65 kWh
